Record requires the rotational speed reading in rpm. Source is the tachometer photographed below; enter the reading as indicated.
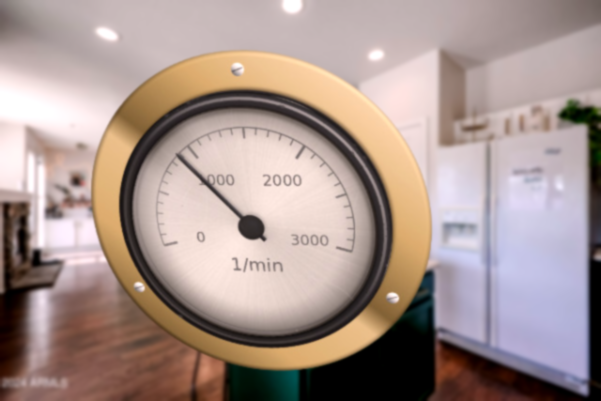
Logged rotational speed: 900 rpm
